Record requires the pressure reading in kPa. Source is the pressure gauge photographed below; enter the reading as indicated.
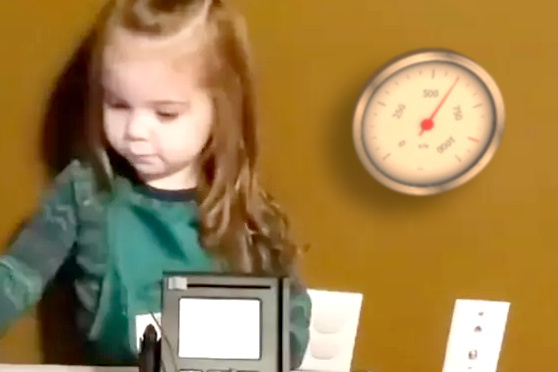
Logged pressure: 600 kPa
